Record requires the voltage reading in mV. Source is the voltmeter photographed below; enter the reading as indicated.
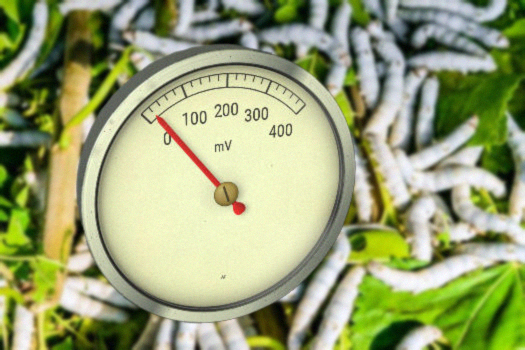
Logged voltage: 20 mV
